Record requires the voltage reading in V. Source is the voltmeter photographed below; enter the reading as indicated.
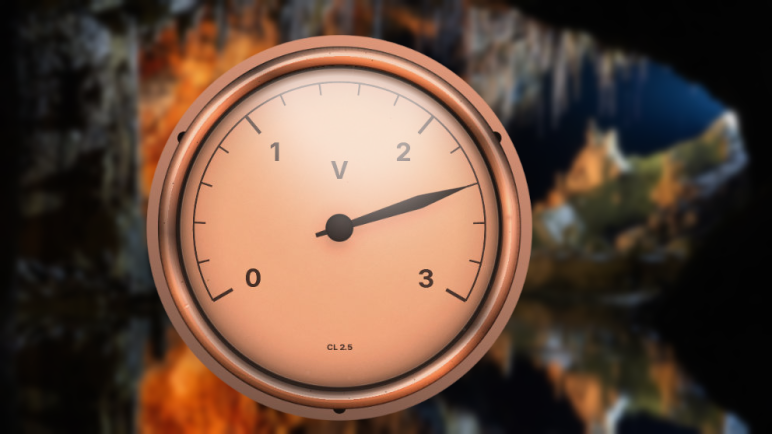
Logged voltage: 2.4 V
